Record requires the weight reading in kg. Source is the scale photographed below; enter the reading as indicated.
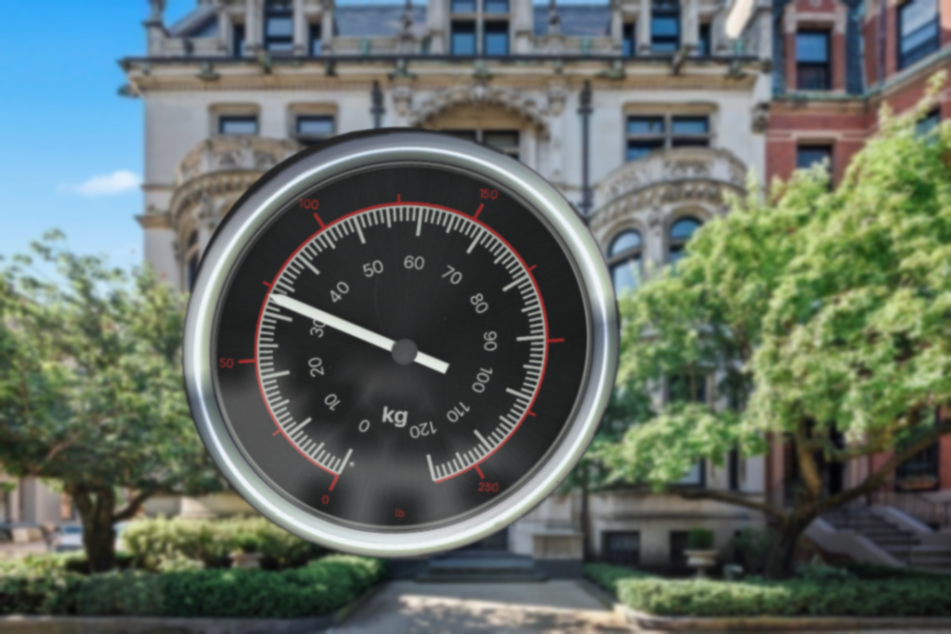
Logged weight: 33 kg
